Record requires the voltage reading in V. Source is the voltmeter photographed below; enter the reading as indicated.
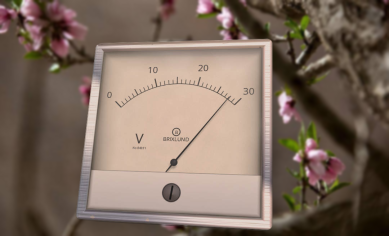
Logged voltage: 28 V
